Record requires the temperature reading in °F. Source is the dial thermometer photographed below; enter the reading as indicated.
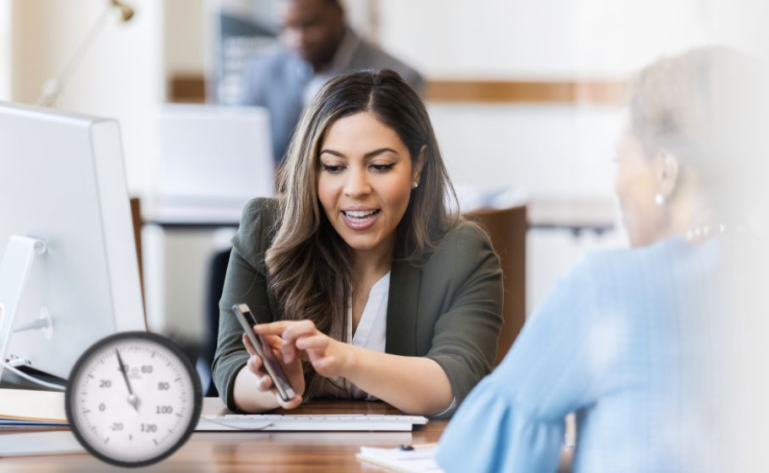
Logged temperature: 40 °F
